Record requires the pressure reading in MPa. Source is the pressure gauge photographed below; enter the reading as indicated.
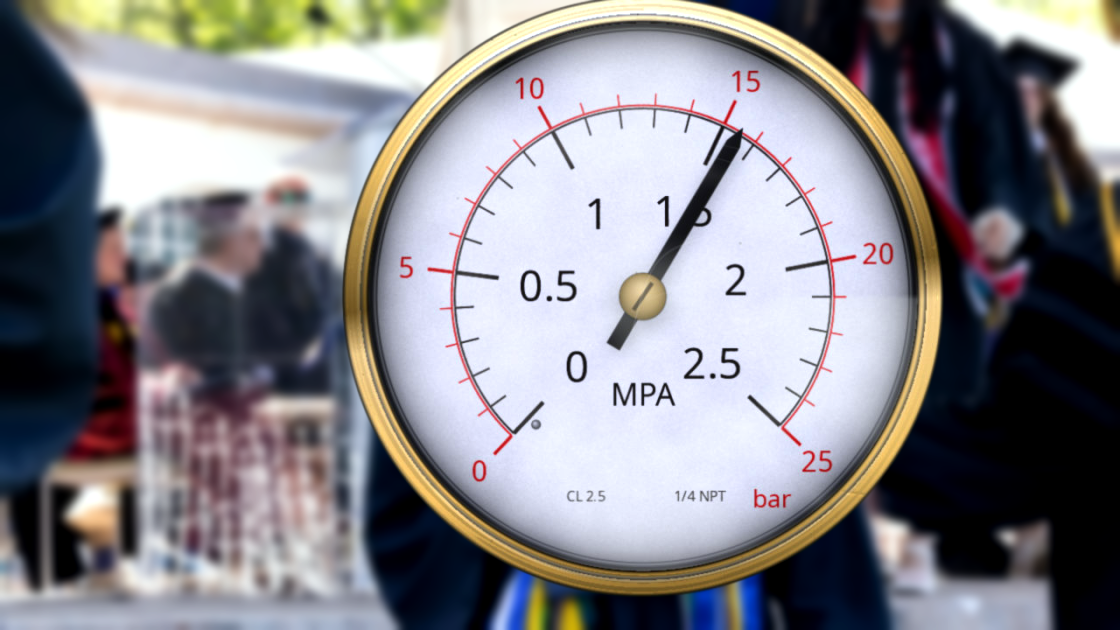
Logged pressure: 1.55 MPa
